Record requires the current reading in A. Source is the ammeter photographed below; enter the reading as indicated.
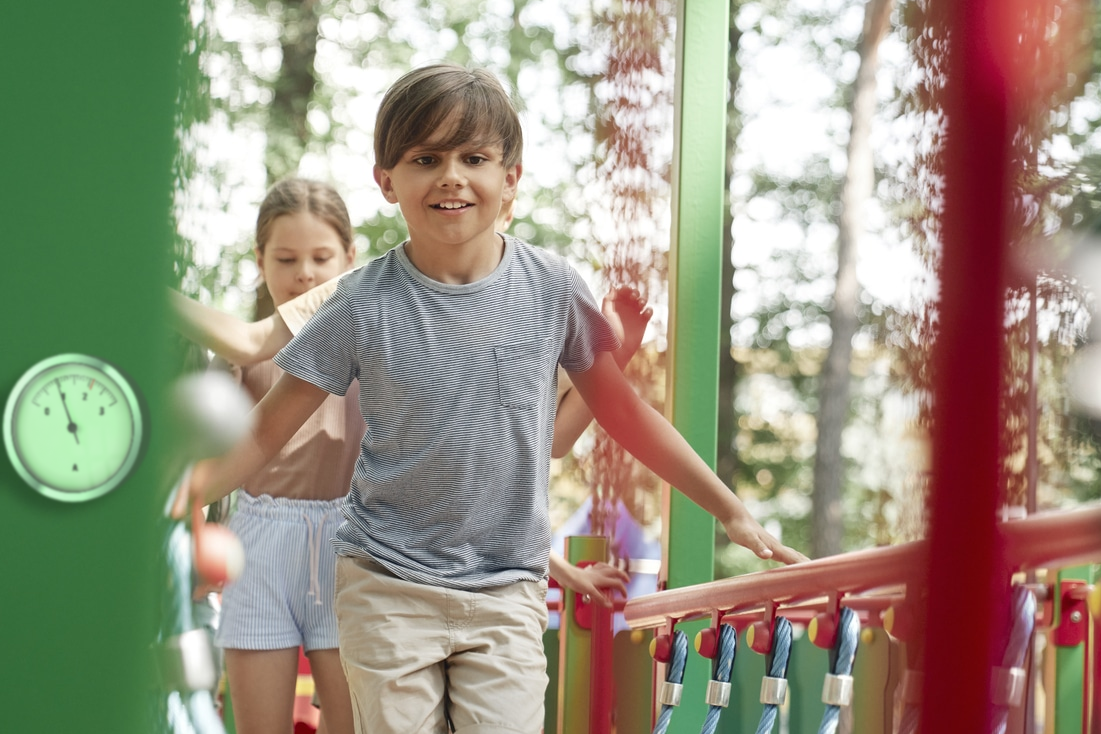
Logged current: 1 A
